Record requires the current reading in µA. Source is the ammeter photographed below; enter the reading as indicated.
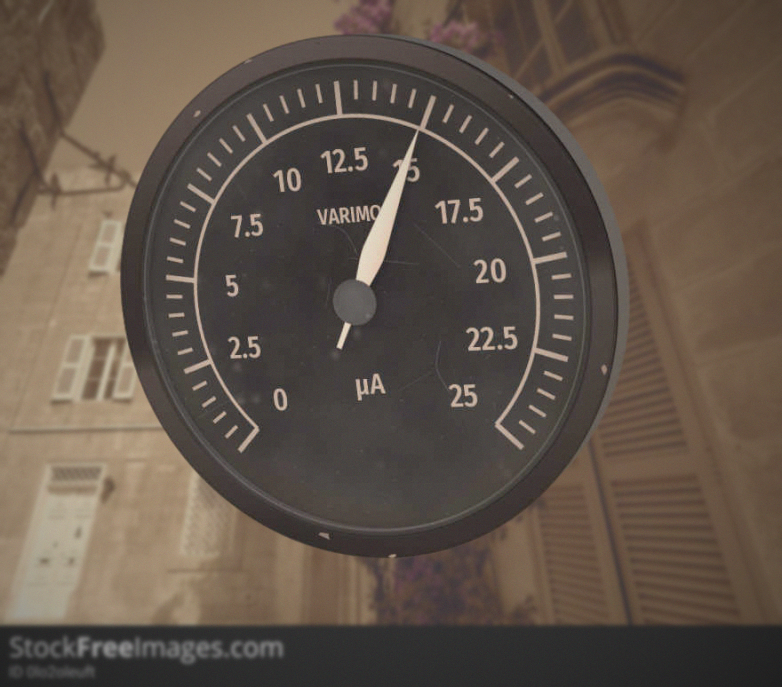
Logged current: 15 µA
